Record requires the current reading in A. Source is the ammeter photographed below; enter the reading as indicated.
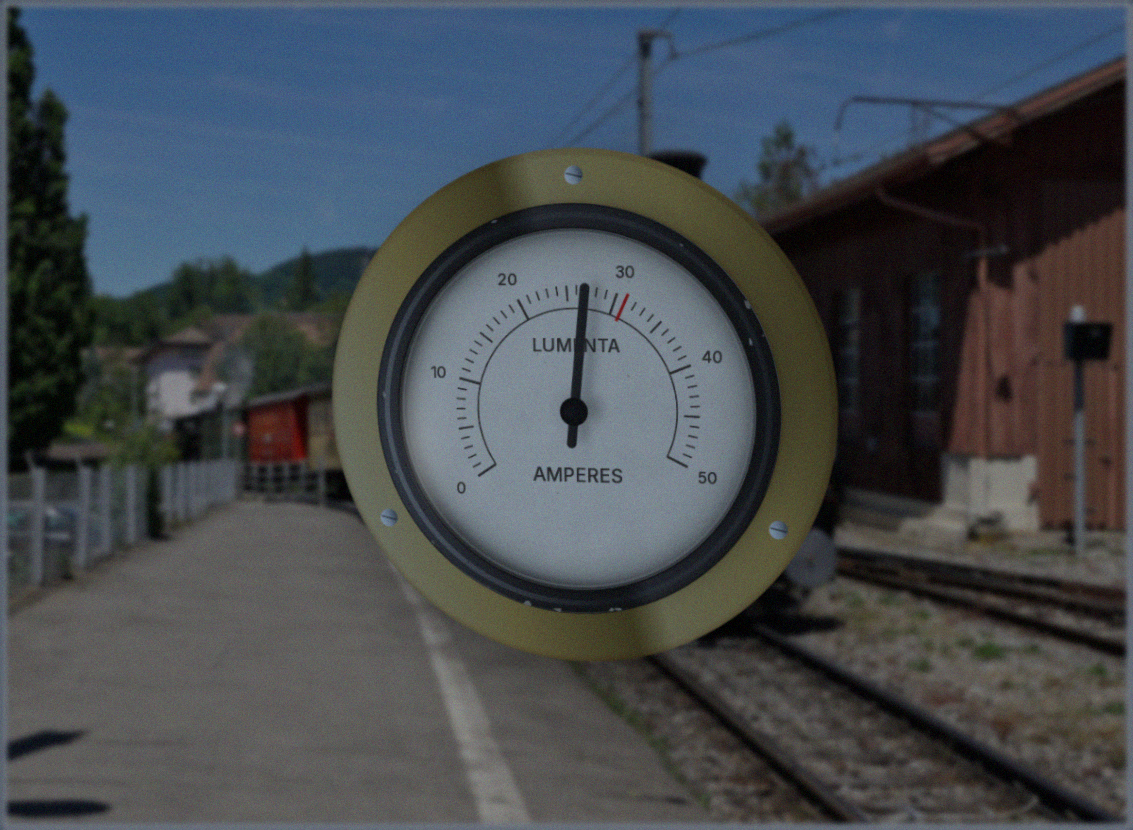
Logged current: 27 A
